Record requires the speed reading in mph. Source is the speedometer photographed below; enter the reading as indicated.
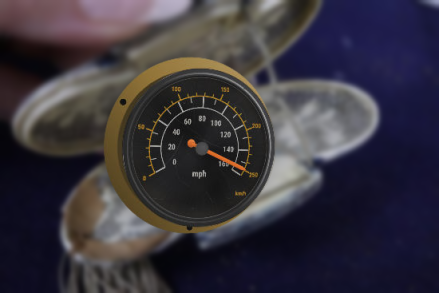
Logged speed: 155 mph
